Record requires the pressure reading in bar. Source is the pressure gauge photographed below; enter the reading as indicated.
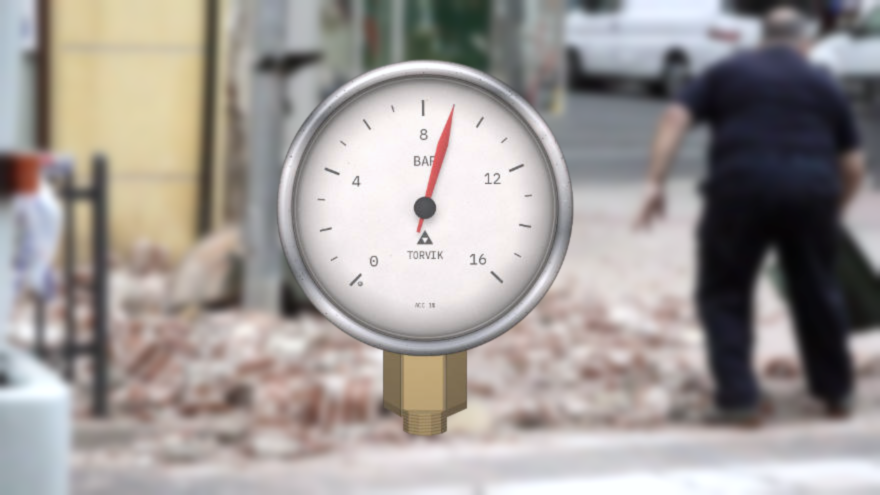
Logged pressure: 9 bar
